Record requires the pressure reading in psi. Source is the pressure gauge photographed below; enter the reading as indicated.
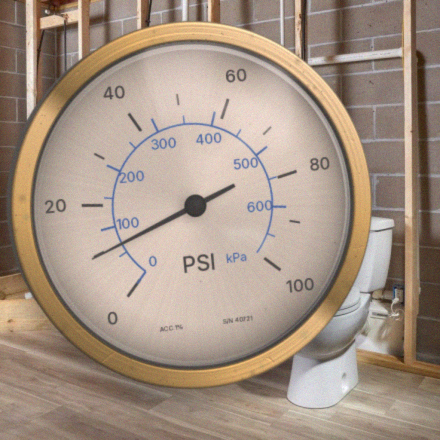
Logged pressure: 10 psi
